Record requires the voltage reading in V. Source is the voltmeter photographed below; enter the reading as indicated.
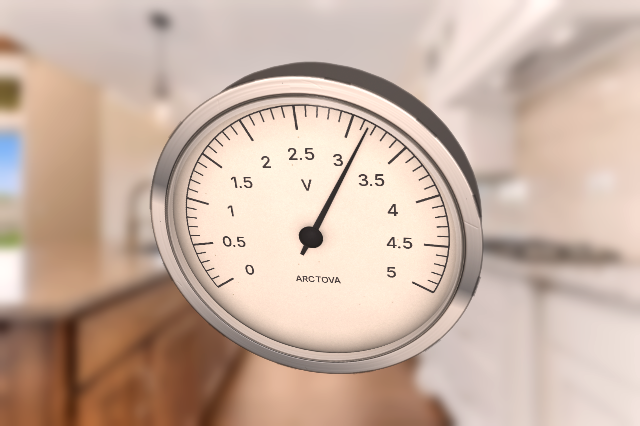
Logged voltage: 3.15 V
